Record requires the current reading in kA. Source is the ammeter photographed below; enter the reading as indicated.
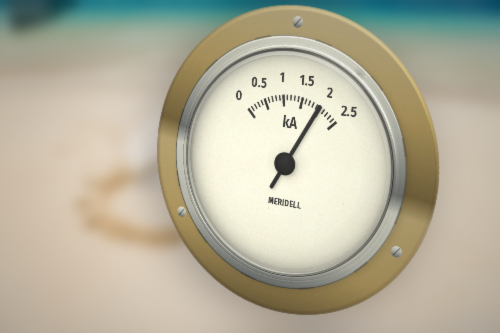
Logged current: 2 kA
